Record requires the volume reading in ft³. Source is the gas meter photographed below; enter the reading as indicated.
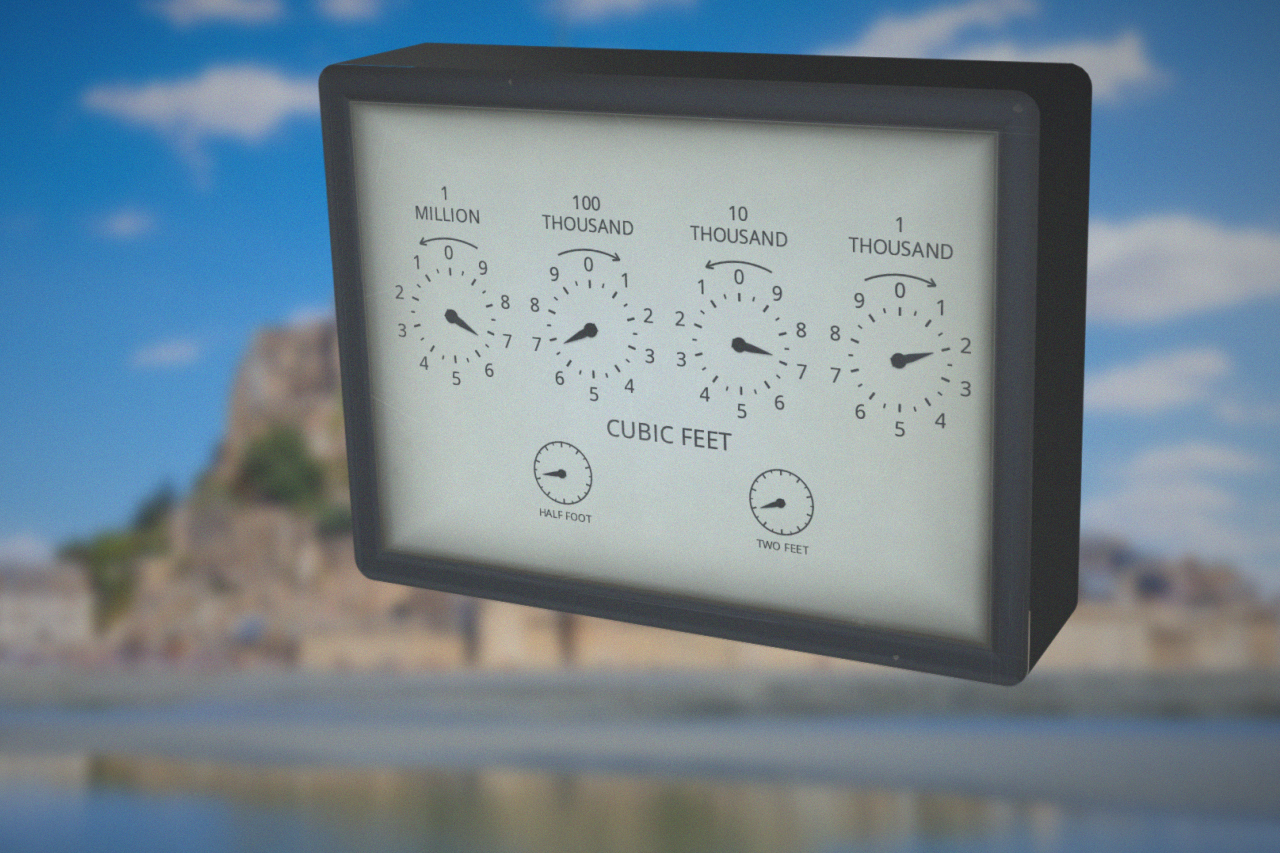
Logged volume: 667200 ft³
